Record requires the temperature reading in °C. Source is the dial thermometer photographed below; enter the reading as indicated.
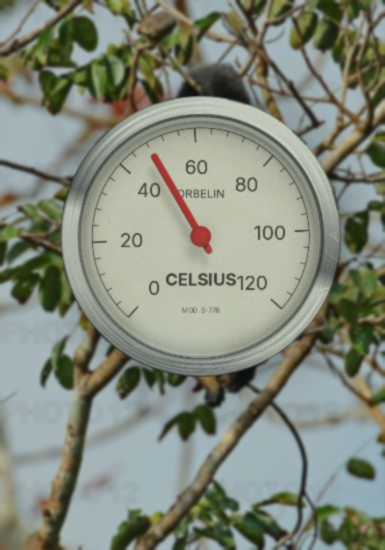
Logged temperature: 48 °C
